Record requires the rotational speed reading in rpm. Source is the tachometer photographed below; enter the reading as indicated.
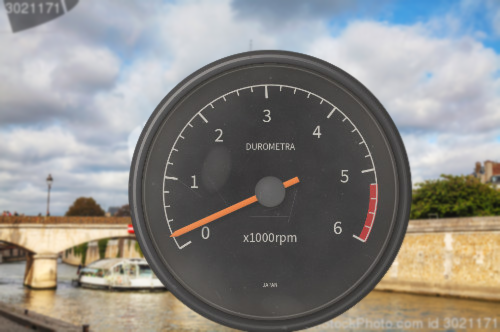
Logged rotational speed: 200 rpm
